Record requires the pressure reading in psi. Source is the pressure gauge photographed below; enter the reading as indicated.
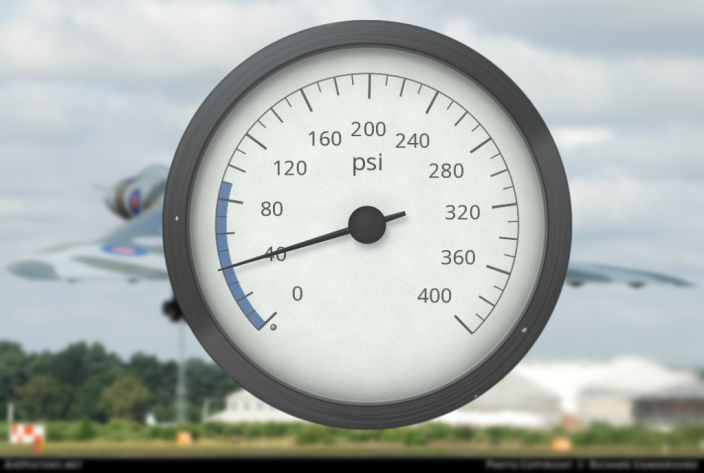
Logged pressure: 40 psi
